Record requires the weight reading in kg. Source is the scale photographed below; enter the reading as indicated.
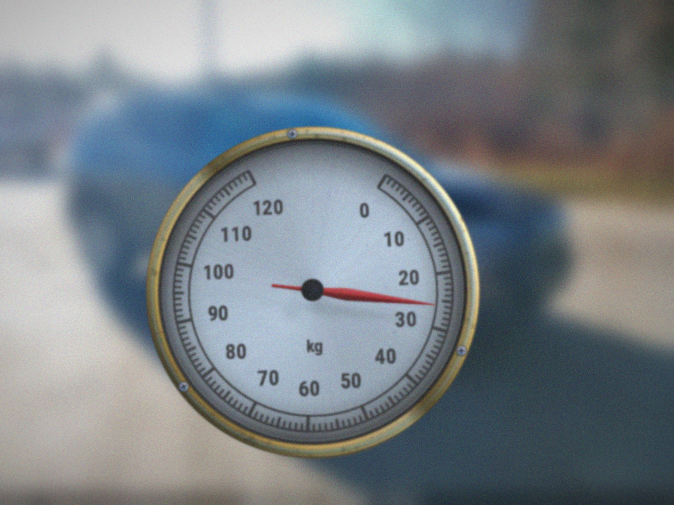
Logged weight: 26 kg
